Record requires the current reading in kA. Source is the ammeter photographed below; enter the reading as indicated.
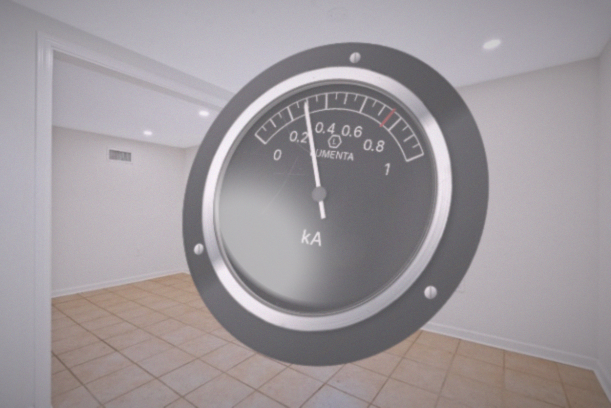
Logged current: 0.3 kA
